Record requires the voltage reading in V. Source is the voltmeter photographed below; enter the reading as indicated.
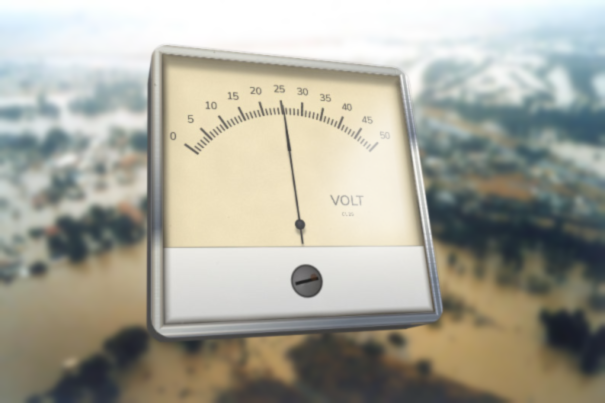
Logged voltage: 25 V
